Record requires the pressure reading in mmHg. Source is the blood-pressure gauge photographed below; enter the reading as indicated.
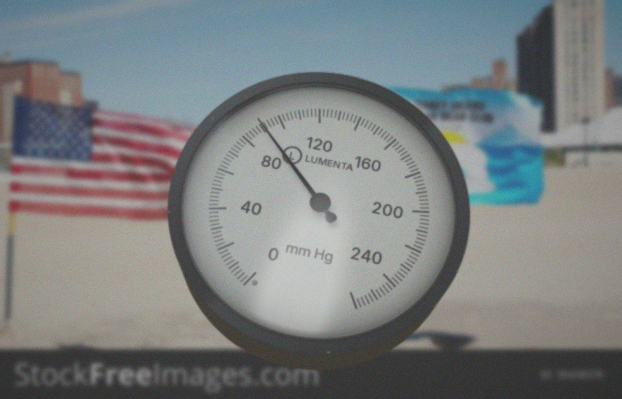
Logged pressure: 90 mmHg
